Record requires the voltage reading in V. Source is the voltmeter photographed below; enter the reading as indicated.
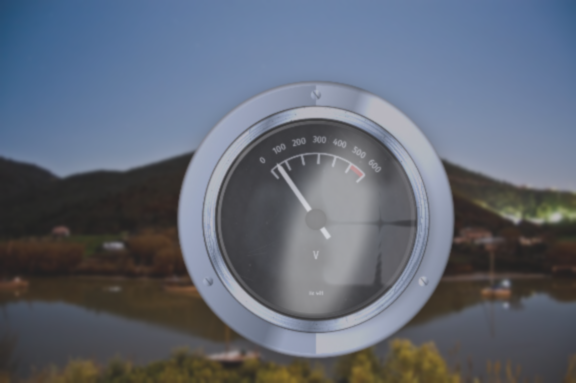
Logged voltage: 50 V
